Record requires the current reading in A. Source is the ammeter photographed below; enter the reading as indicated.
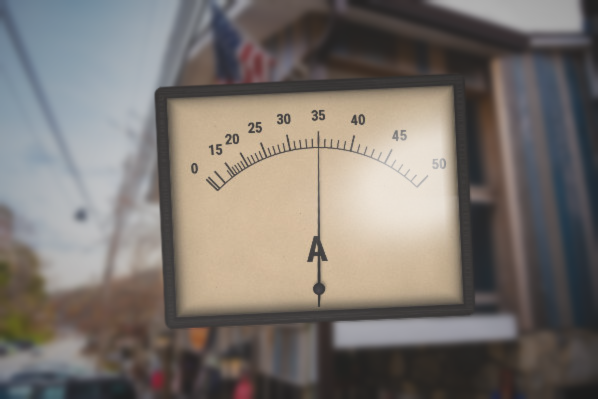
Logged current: 35 A
